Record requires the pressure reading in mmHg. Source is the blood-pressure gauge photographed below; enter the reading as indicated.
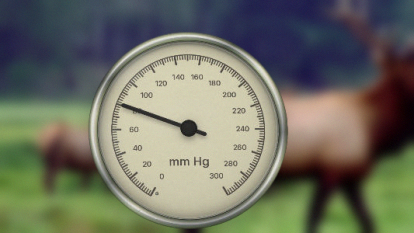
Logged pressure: 80 mmHg
